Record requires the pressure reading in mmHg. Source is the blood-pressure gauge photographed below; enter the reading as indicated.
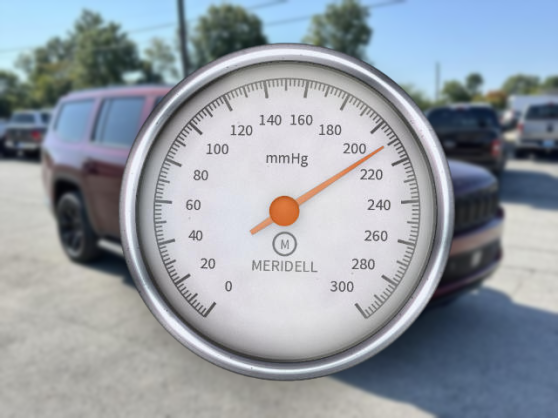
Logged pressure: 210 mmHg
